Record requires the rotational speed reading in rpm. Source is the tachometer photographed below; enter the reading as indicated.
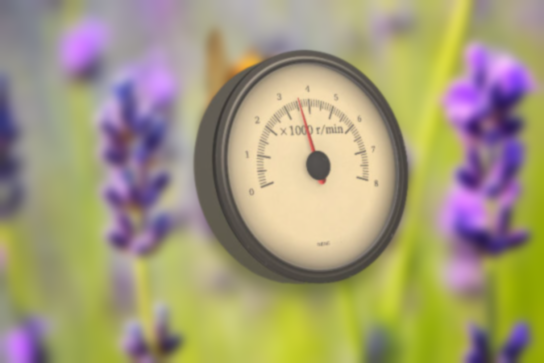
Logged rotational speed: 3500 rpm
